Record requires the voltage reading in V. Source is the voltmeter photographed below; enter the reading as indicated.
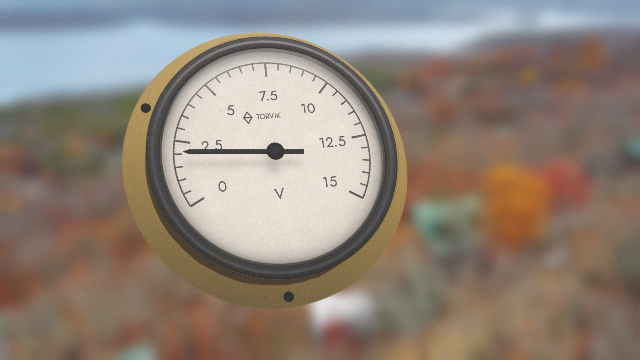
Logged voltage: 2 V
